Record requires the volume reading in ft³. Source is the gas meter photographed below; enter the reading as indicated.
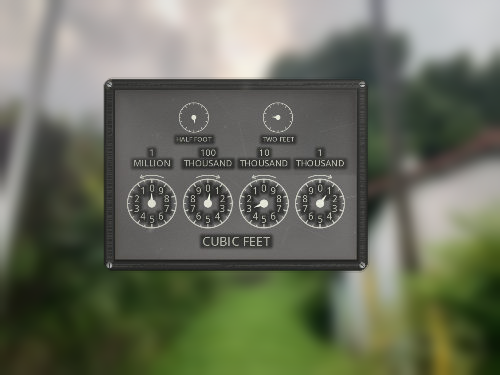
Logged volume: 3100 ft³
